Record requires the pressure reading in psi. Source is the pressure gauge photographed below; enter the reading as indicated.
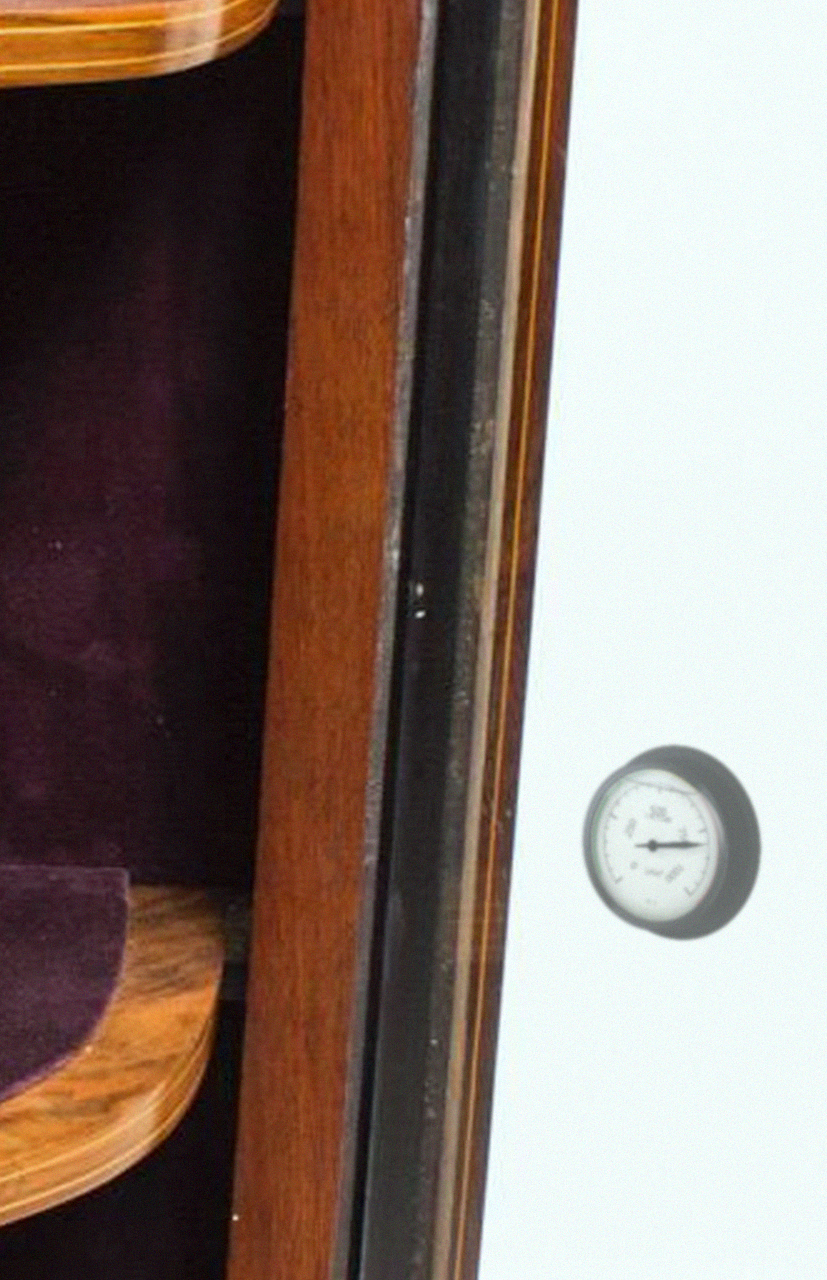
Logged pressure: 800 psi
